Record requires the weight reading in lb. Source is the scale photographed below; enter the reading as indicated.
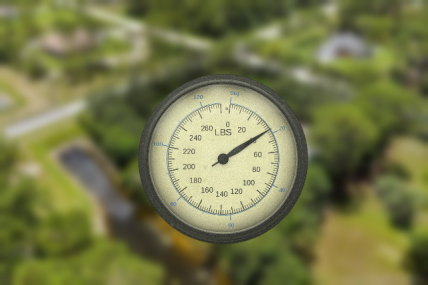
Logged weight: 40 lb
